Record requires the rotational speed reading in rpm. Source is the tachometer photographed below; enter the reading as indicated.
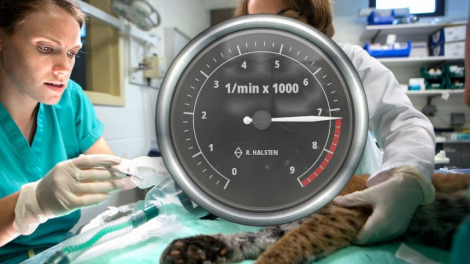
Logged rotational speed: 7200 rpm
